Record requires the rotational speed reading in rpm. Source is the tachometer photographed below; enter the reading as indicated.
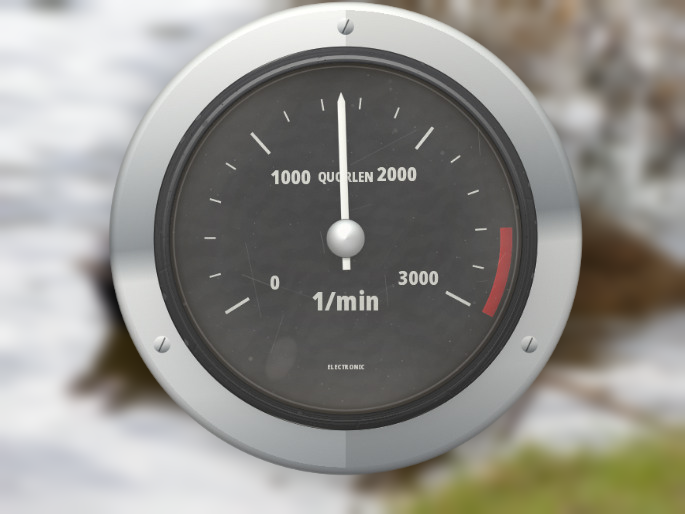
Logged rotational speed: 1500 rpm
